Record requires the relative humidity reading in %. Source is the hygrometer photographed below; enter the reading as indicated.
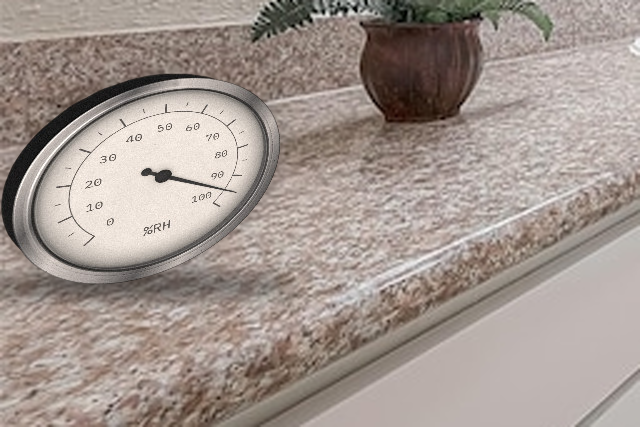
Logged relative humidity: 95 %
